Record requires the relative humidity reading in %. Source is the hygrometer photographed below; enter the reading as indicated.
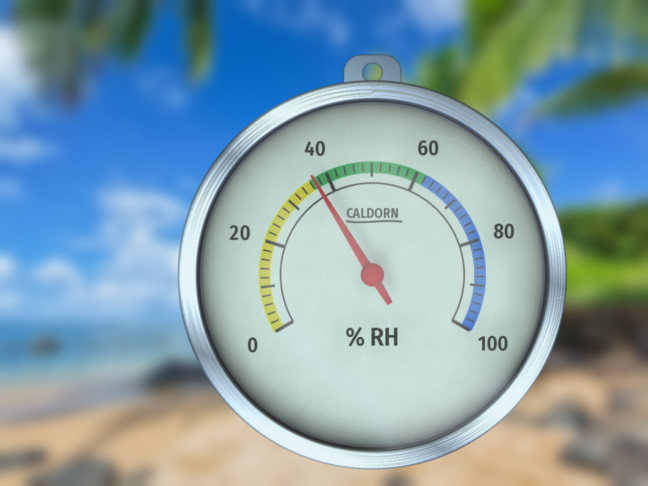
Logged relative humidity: 37 %
